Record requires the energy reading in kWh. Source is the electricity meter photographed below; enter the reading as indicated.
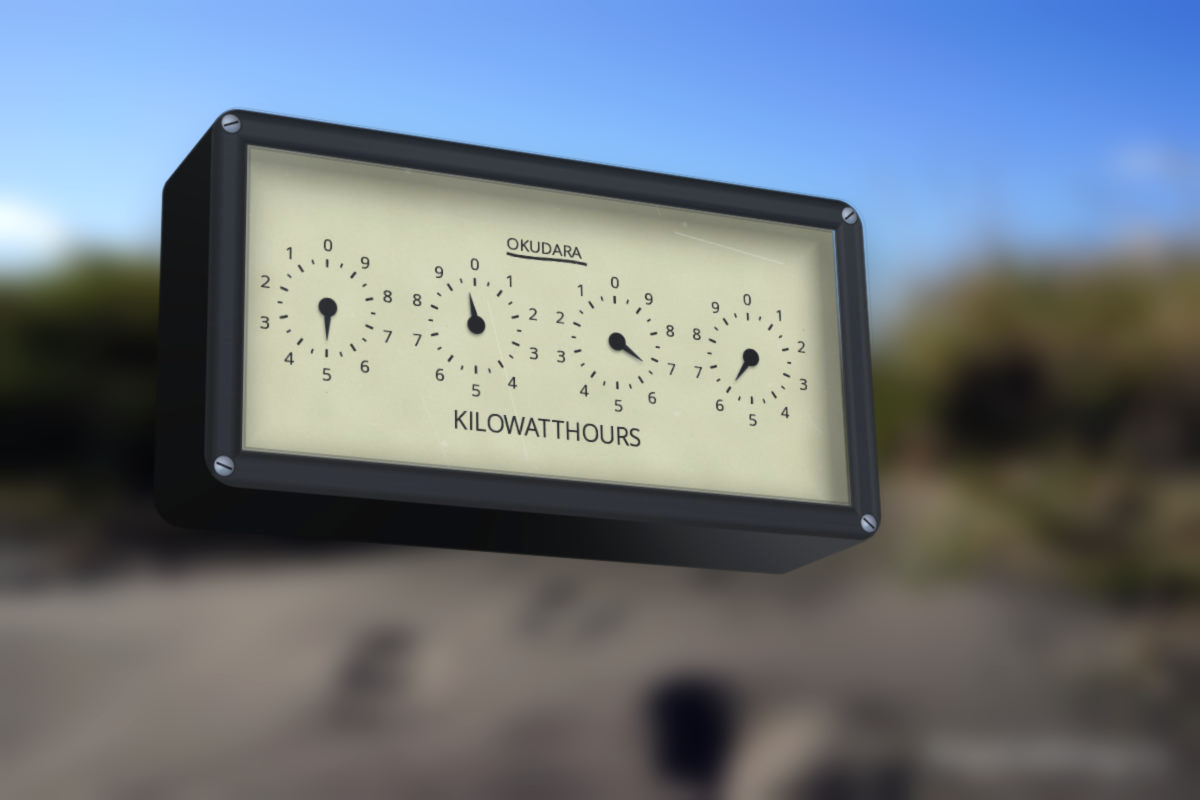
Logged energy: 4966 kWh
